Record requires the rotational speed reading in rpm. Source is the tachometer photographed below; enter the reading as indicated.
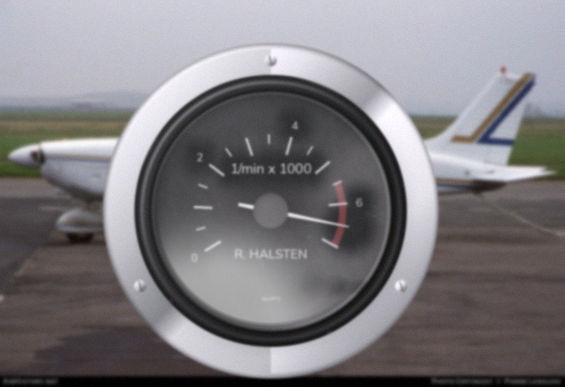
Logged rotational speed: 6500 rpm
